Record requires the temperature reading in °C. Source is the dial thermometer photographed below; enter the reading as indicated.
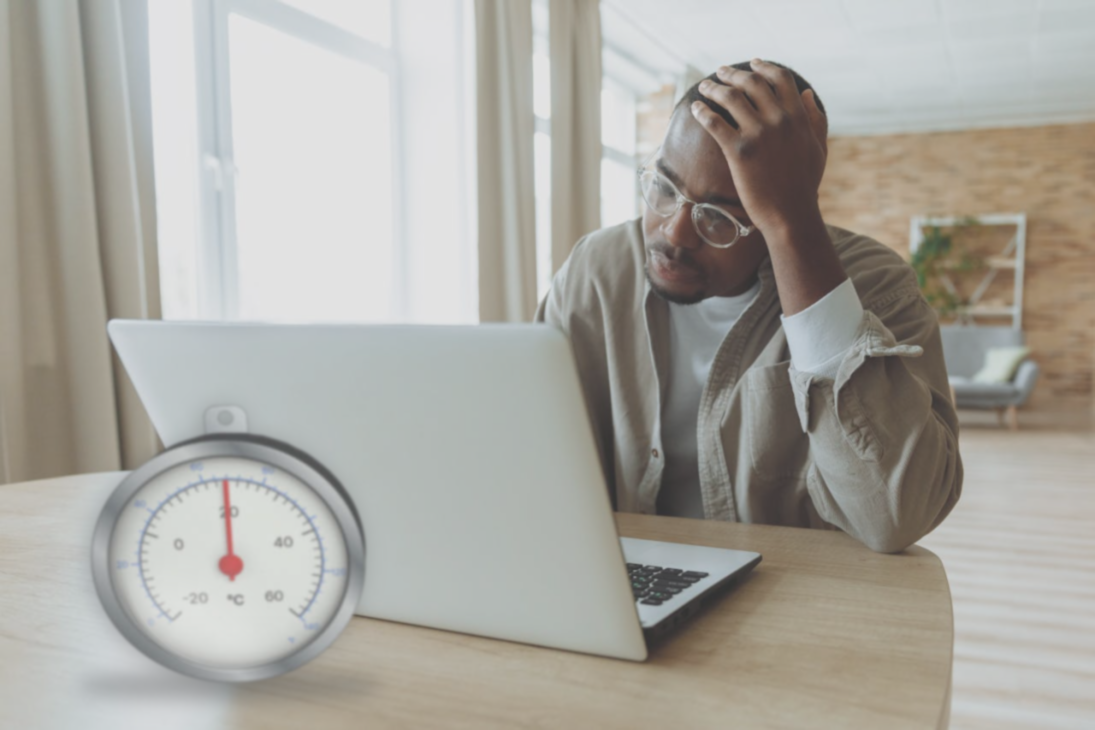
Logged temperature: 20 °C
